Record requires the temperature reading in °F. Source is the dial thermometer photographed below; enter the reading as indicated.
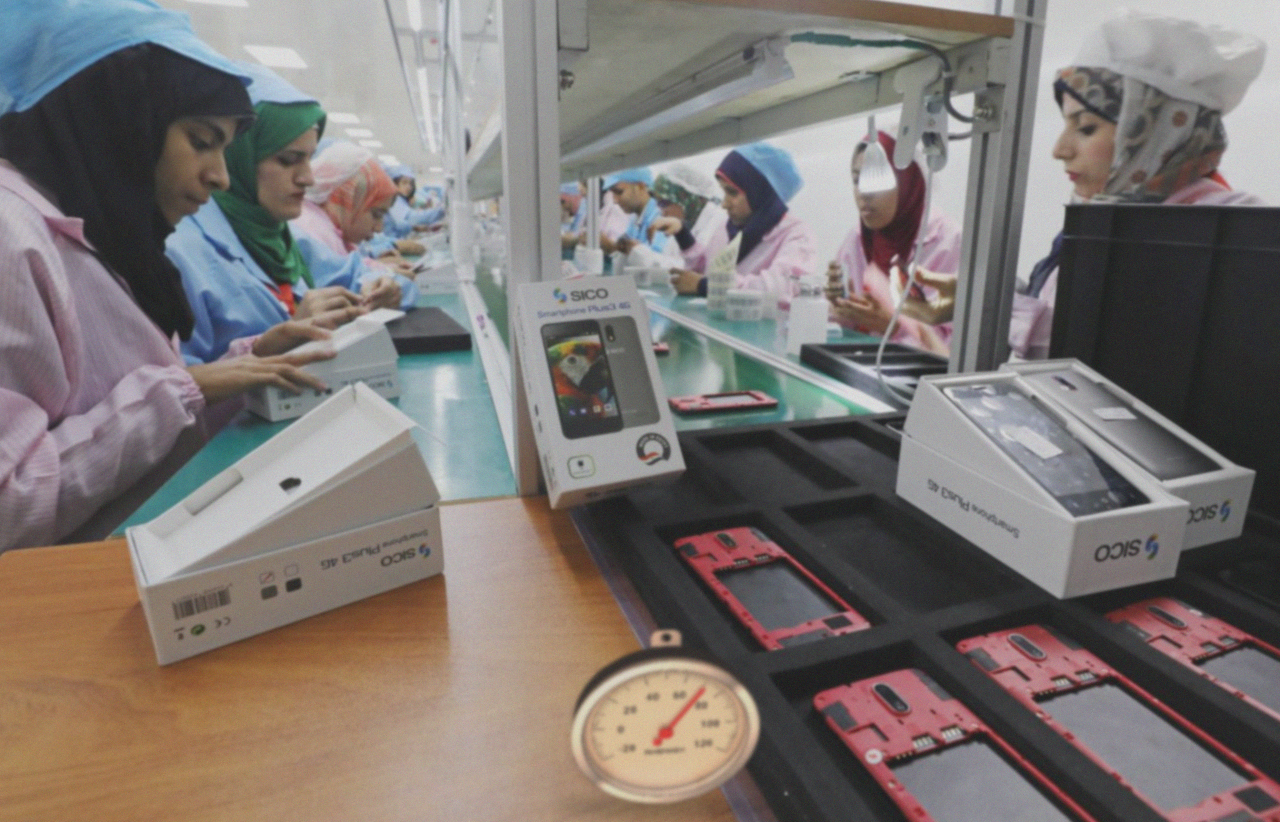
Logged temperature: 70 °F
